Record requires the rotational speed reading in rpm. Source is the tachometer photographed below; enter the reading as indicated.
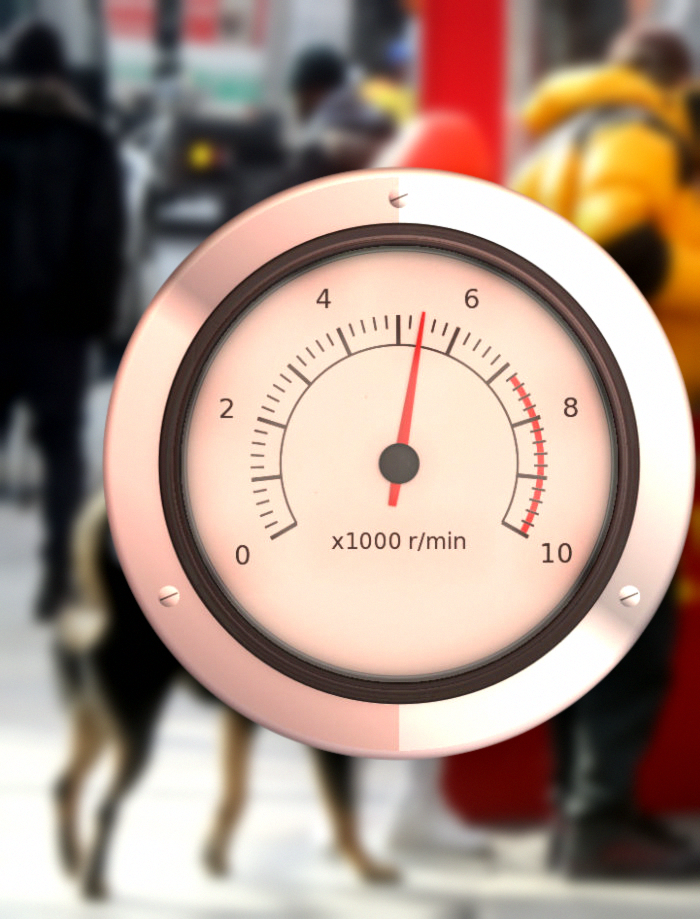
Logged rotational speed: 5400 rpm
